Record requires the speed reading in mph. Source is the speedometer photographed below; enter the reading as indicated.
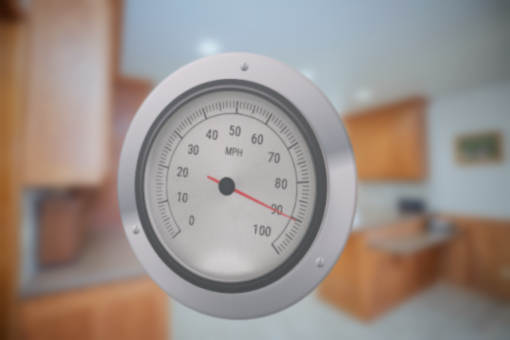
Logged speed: 90 mph
